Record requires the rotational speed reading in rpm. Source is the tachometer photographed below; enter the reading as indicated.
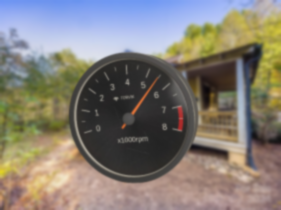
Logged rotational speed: 5500 rpm
